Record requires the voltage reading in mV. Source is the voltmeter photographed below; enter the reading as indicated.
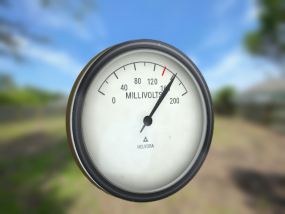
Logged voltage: 160 mV
